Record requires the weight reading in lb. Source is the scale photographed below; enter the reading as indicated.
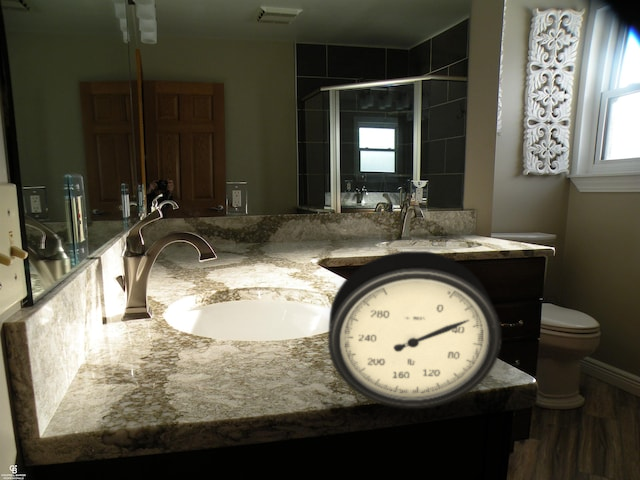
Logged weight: 30 lb
